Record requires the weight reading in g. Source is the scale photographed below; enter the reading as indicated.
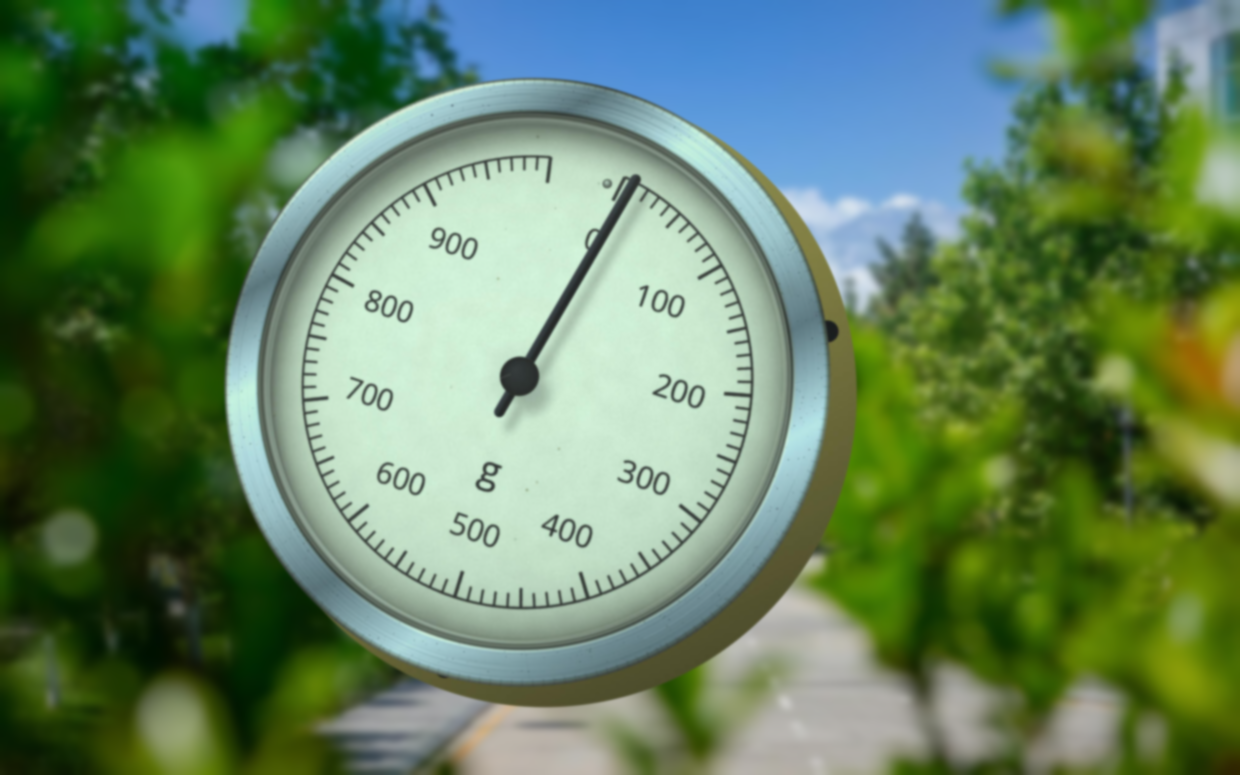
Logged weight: 10 g
